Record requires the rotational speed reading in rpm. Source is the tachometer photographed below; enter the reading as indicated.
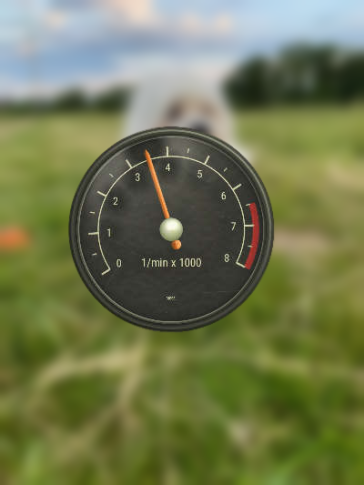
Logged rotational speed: 3500 rpm
